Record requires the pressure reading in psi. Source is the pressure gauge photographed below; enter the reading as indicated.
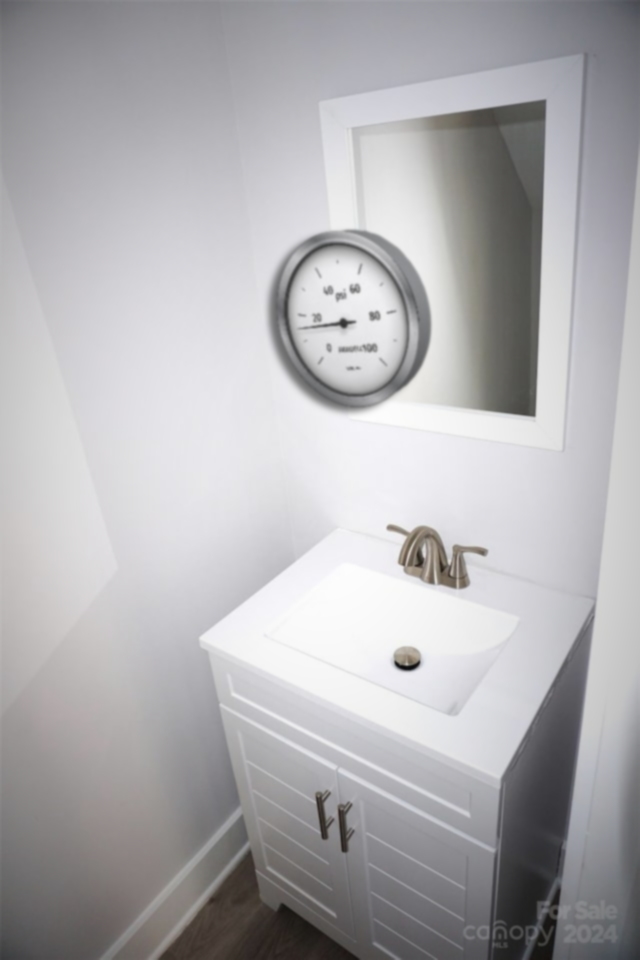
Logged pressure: 15 psi
